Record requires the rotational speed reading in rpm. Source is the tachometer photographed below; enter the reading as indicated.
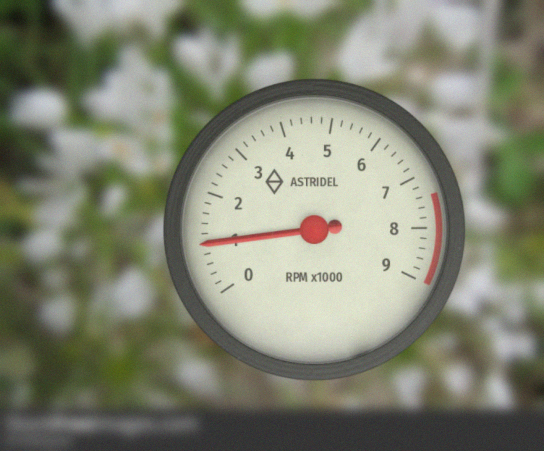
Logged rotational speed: 1000 rpm
